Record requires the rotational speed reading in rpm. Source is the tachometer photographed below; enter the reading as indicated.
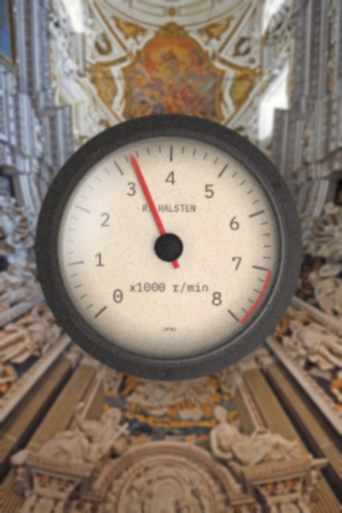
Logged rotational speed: 3300 rpm
